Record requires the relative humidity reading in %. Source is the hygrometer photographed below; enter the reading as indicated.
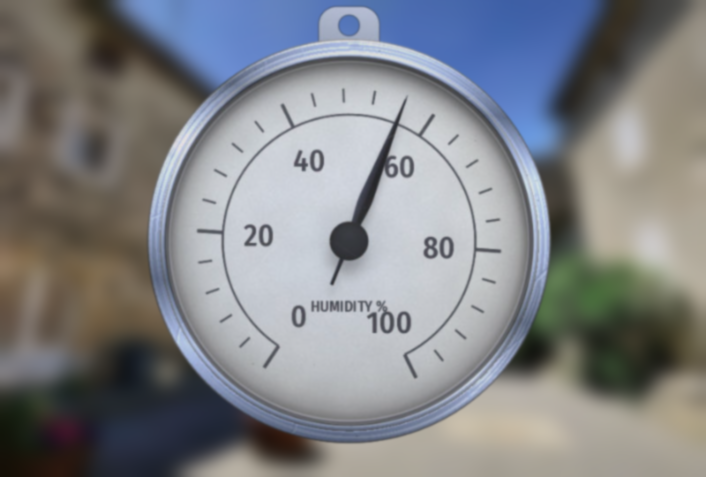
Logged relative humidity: 56 %
